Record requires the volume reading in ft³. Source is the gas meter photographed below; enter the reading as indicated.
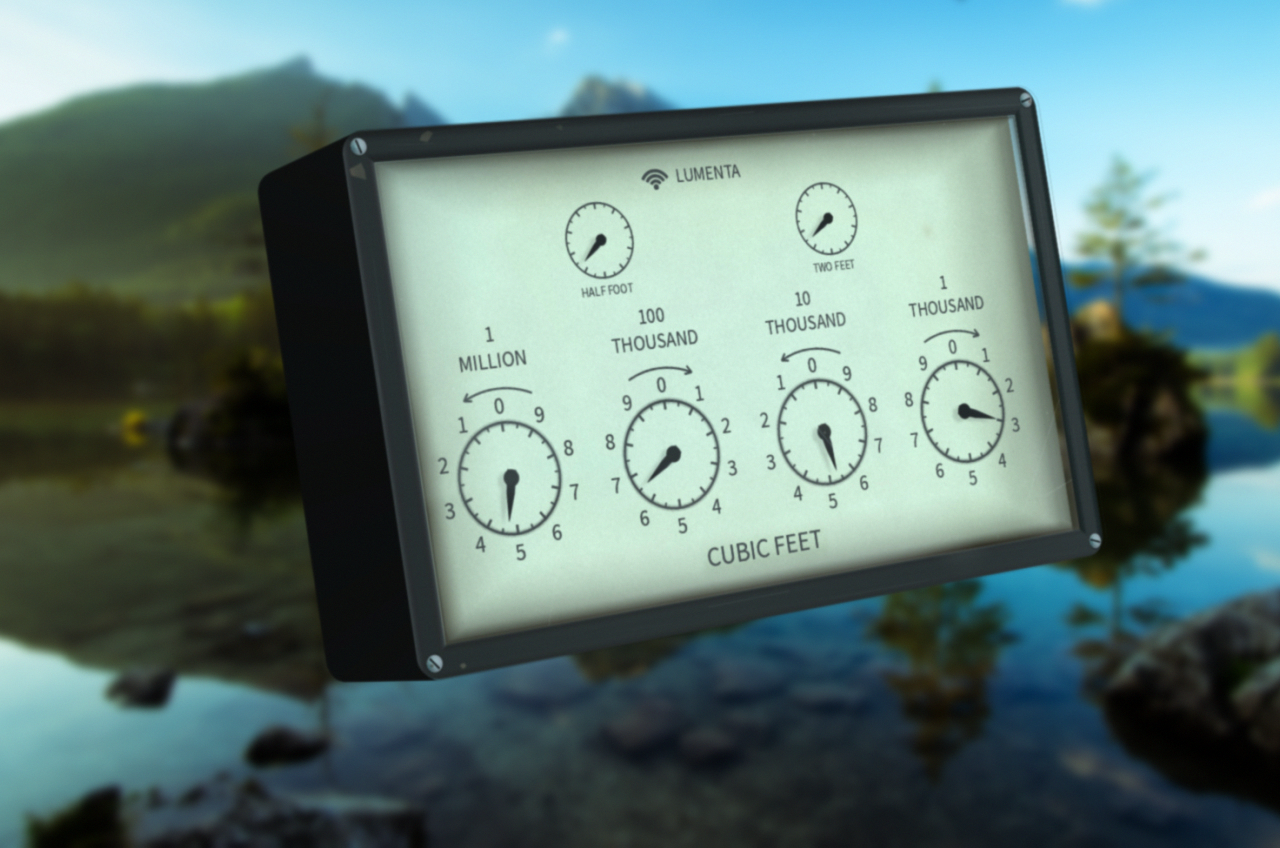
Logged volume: 465300 ft³
